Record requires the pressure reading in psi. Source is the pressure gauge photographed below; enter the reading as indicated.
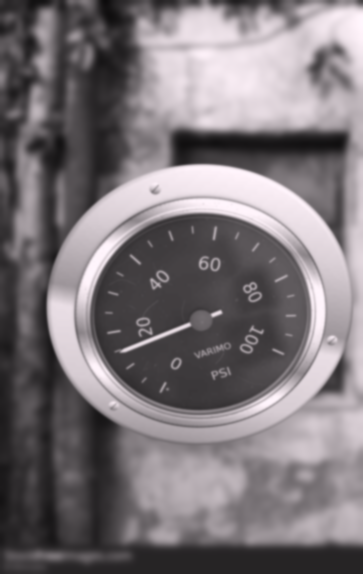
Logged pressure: 15 psi
